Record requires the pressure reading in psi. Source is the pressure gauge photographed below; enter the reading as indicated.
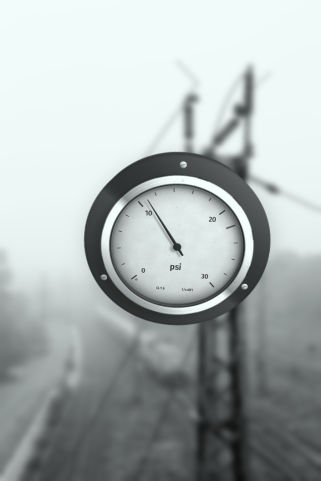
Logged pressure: 11 psi
